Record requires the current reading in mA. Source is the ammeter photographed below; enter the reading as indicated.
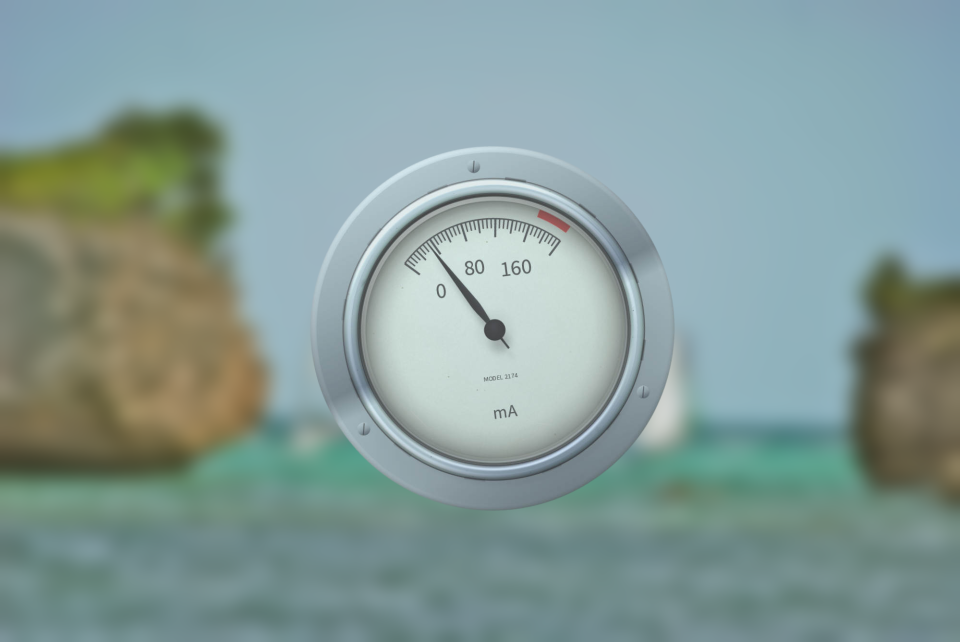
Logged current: 35 mA
